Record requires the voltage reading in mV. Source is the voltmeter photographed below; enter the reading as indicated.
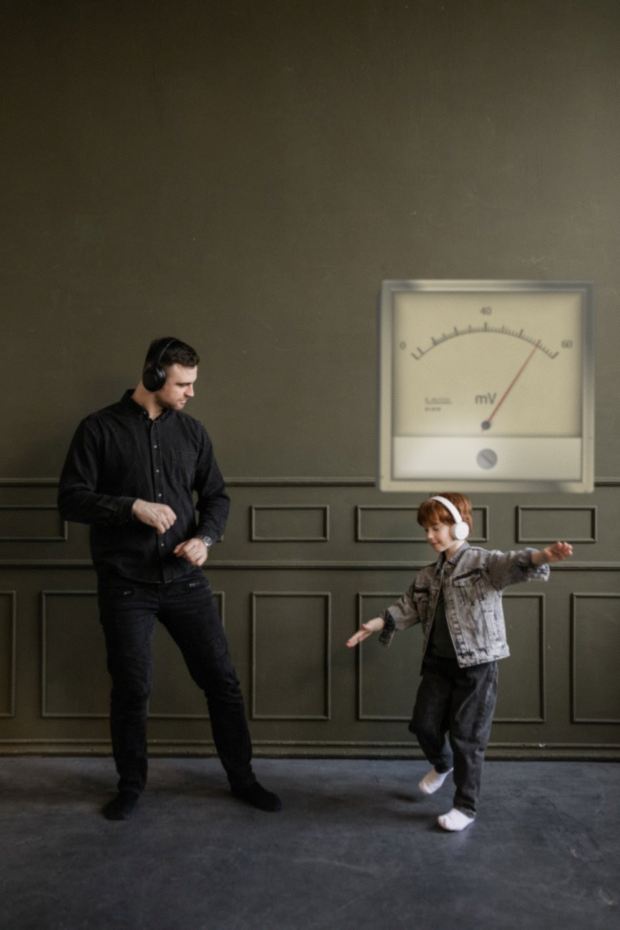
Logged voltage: 55 mV
